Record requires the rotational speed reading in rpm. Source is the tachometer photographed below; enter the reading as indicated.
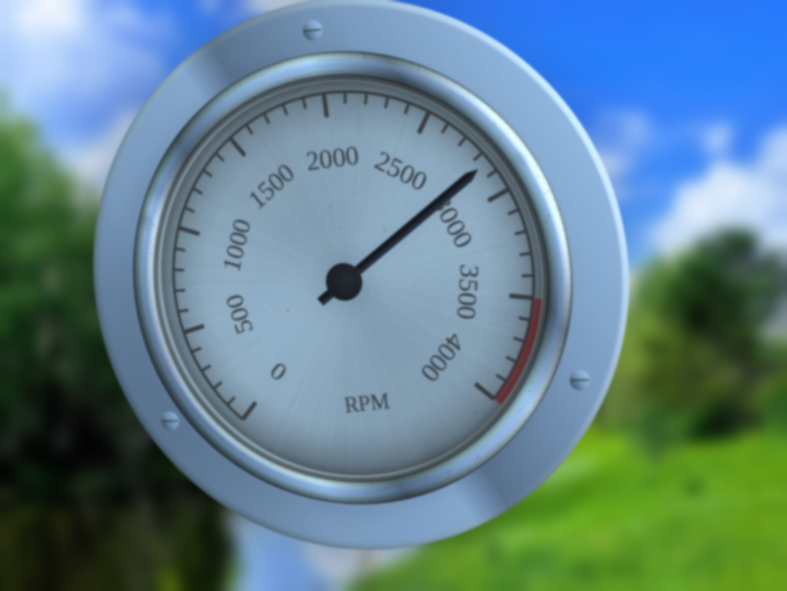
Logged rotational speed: 2850 rpm
